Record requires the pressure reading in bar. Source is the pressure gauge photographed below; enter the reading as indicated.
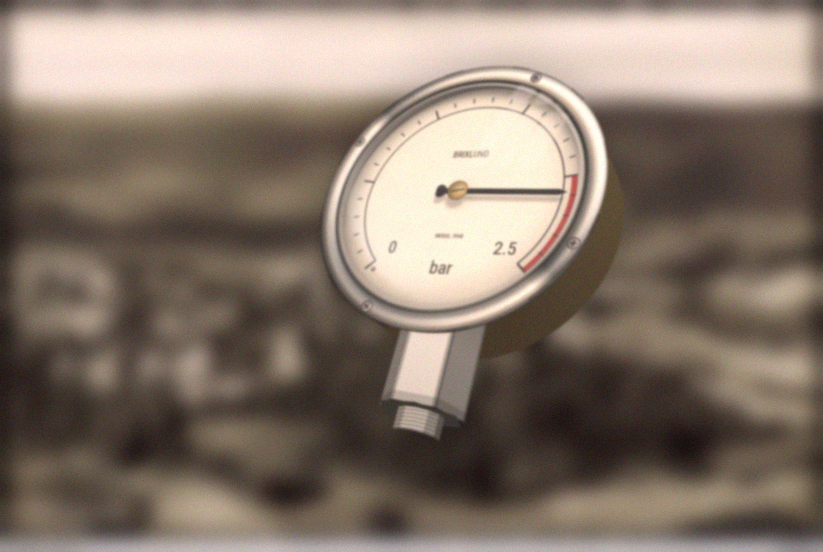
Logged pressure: 2.1 bar
